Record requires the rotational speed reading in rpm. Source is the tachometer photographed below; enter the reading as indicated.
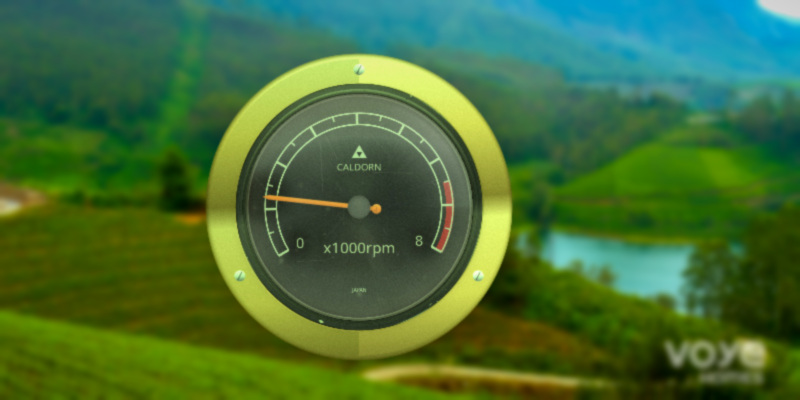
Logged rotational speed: 1250 rpm
